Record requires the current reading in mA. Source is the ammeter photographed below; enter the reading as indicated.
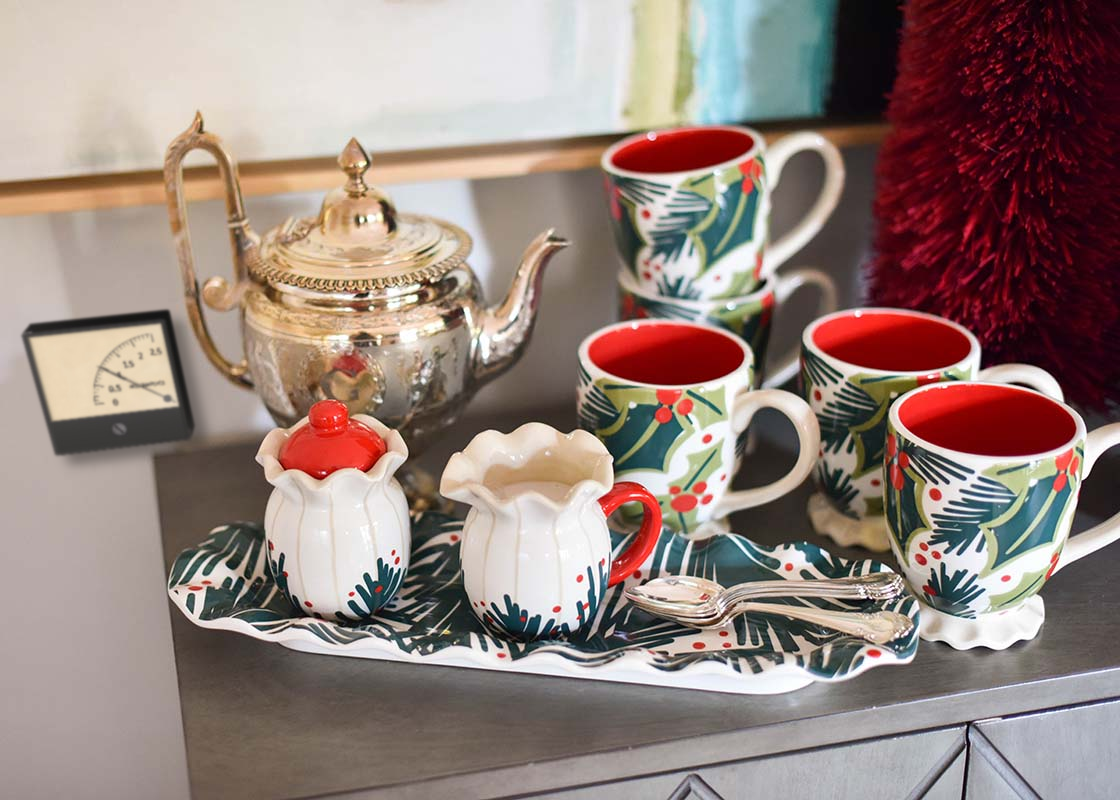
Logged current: 1 mA
